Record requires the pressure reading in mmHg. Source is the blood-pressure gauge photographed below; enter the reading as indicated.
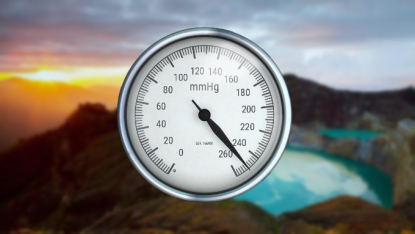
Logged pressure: 250 mmHg
